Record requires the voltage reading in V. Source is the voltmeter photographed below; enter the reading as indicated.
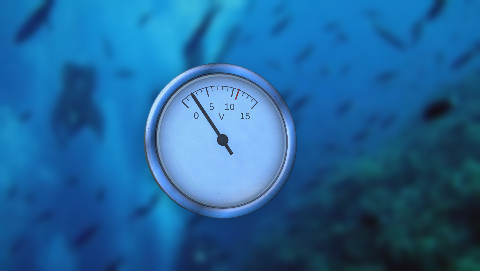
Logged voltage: 2 V
